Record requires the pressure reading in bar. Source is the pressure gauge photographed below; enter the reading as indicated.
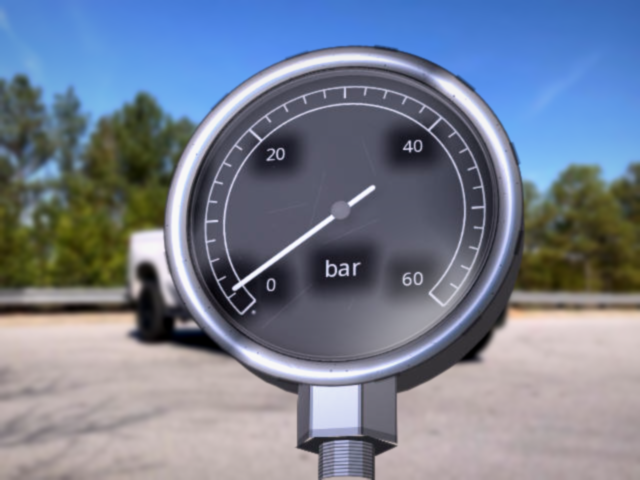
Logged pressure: 2 bar
